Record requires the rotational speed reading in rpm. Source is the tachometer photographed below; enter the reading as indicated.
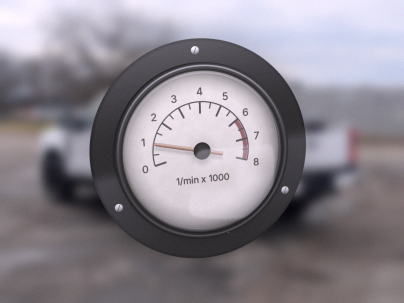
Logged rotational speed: 1000 rpm
